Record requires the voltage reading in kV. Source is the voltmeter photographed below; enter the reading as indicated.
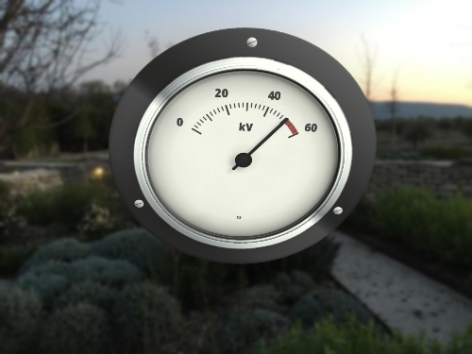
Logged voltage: 50 kV
